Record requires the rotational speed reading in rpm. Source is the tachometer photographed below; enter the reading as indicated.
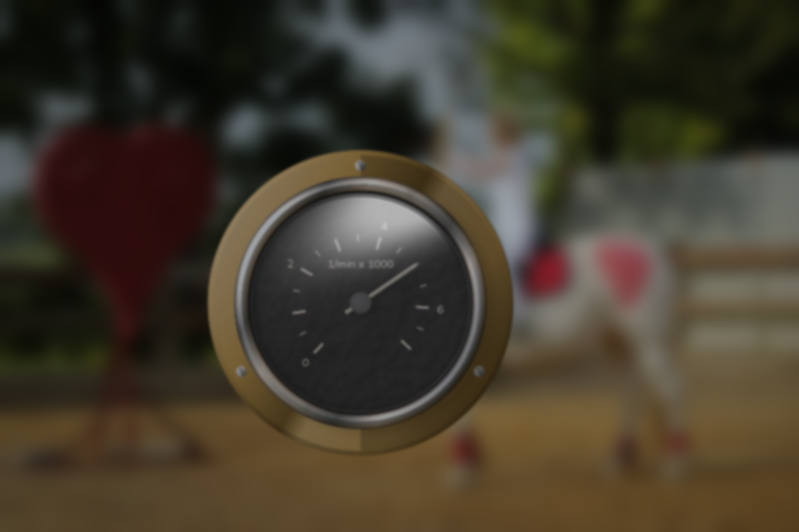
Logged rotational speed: 5000 rpm
